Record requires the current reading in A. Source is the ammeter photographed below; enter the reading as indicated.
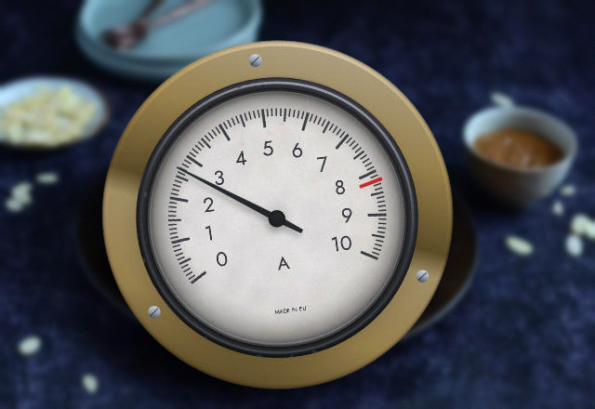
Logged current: 2.7 A
